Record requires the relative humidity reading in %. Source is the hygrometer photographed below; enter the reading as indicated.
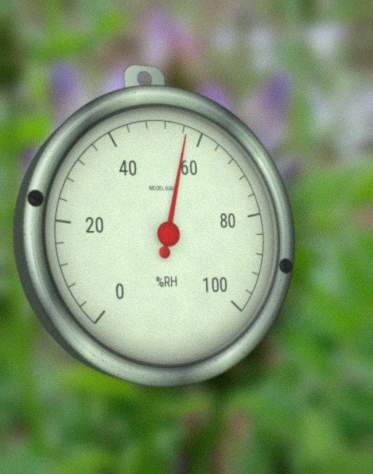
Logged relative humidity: 56 %
